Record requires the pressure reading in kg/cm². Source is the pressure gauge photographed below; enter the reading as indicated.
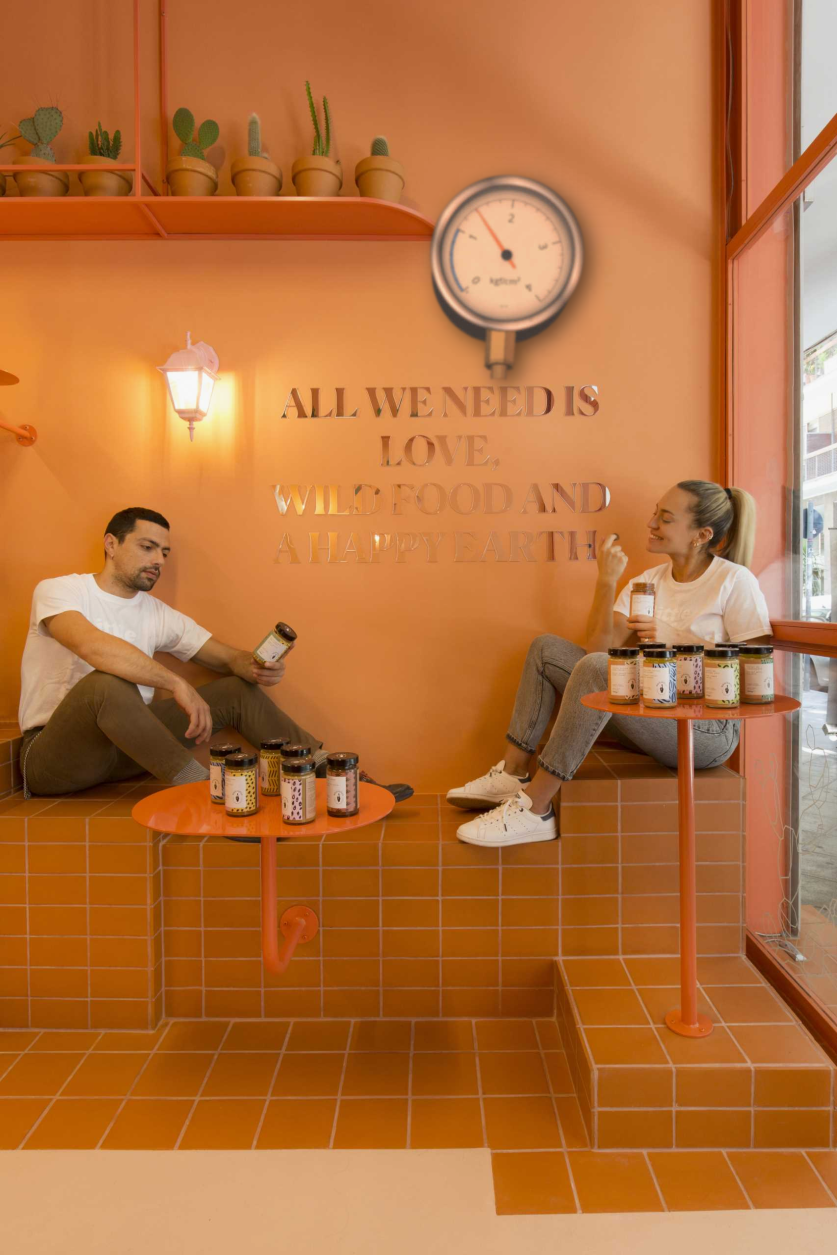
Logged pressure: 1.4 kg/cm²
